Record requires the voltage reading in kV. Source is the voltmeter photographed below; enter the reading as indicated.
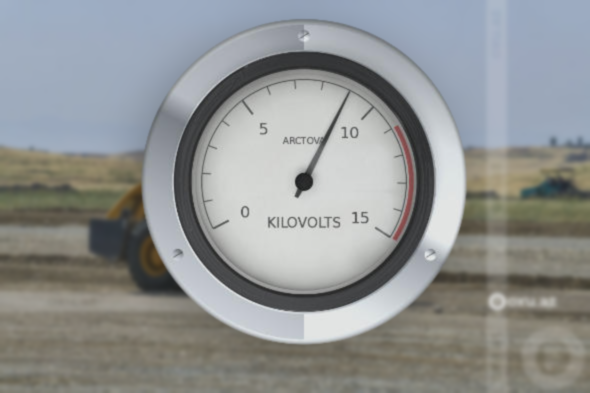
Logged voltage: 9 kV
